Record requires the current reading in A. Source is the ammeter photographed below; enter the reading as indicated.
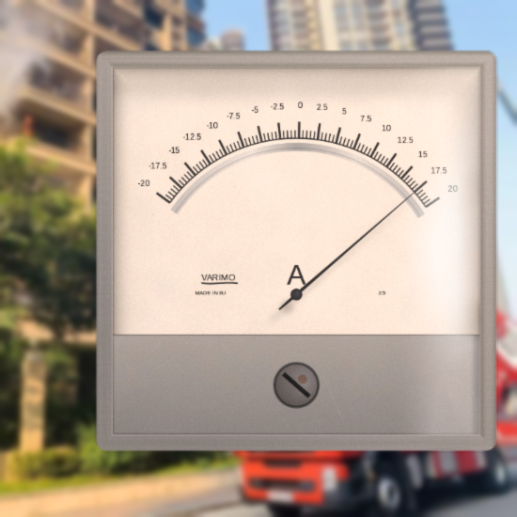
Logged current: 17.5 A
